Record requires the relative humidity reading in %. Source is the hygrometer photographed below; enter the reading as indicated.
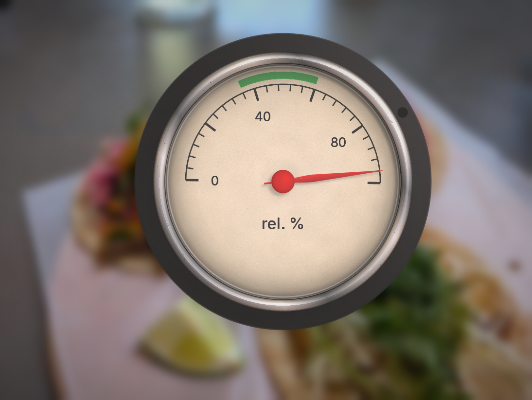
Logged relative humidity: 96 %
